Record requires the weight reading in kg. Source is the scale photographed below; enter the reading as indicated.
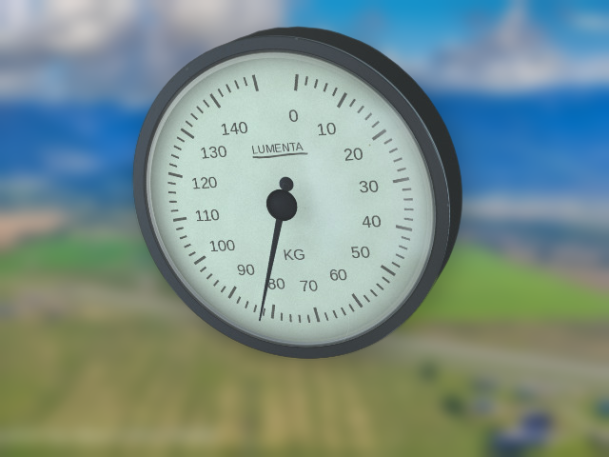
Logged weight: 82 kg
